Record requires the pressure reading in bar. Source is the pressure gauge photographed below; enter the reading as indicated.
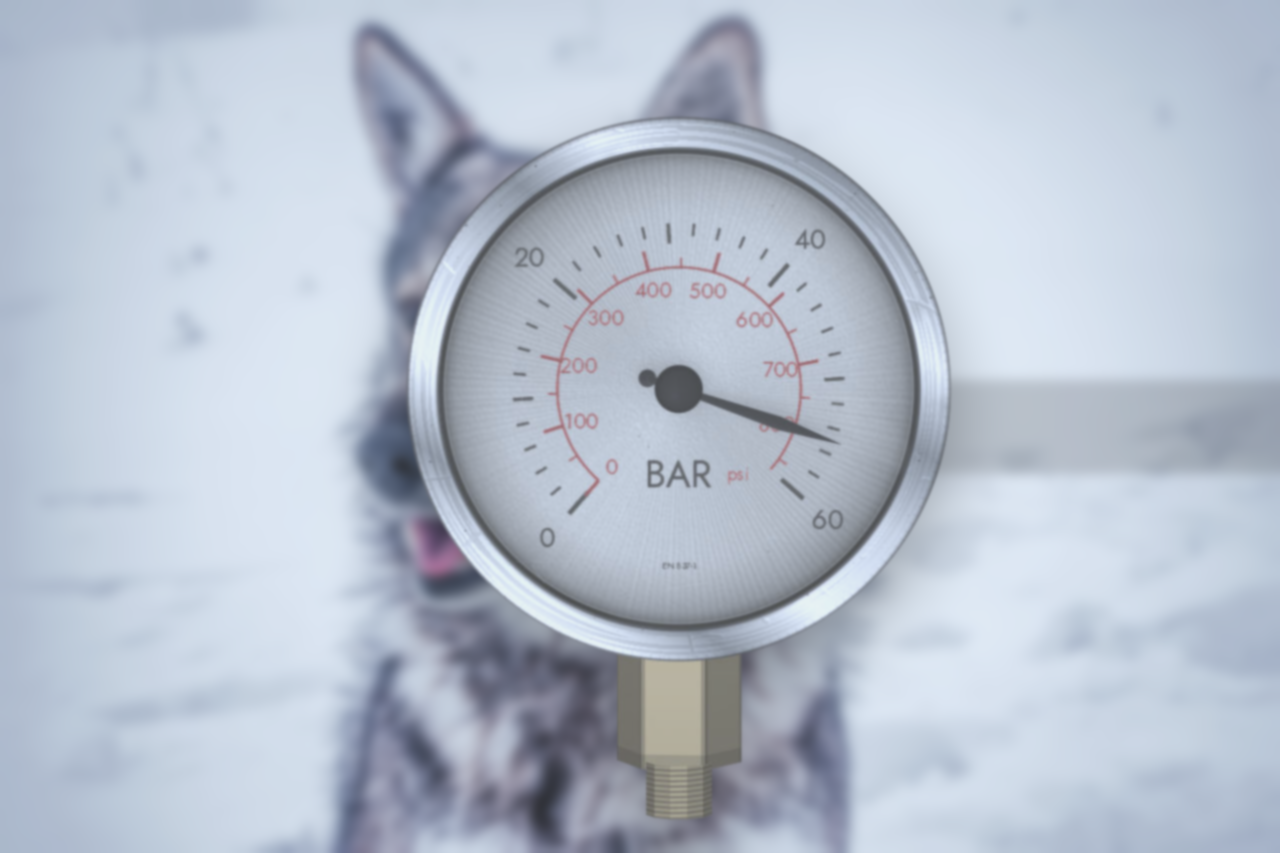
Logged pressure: 55 bar
